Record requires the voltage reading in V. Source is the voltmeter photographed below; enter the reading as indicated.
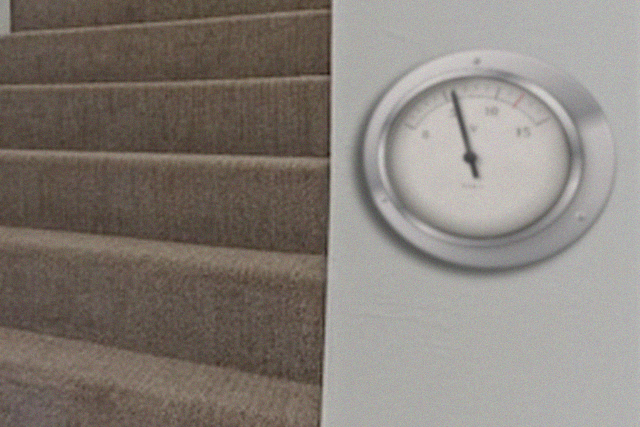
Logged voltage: 6 V
